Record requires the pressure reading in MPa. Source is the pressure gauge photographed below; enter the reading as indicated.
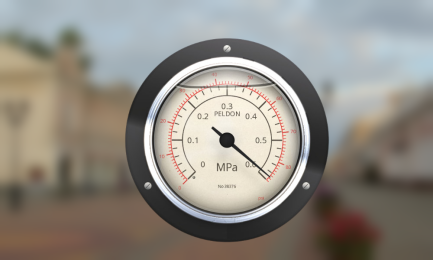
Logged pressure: 0.59 MPa
